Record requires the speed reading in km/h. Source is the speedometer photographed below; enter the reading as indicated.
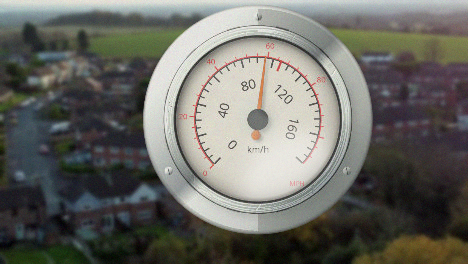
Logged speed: 95 km/h
